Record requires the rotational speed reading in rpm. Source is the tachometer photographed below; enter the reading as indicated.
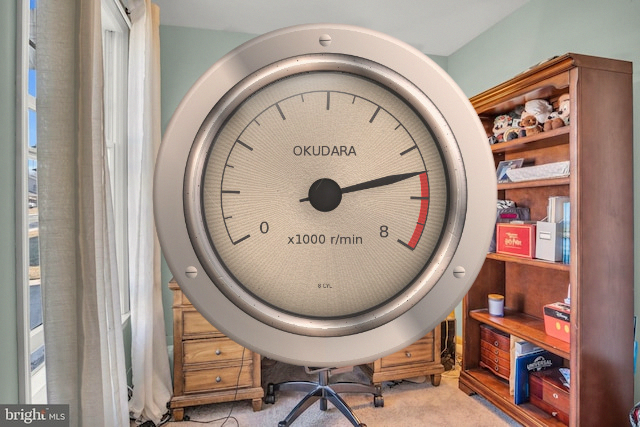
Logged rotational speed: 6500 rpm
